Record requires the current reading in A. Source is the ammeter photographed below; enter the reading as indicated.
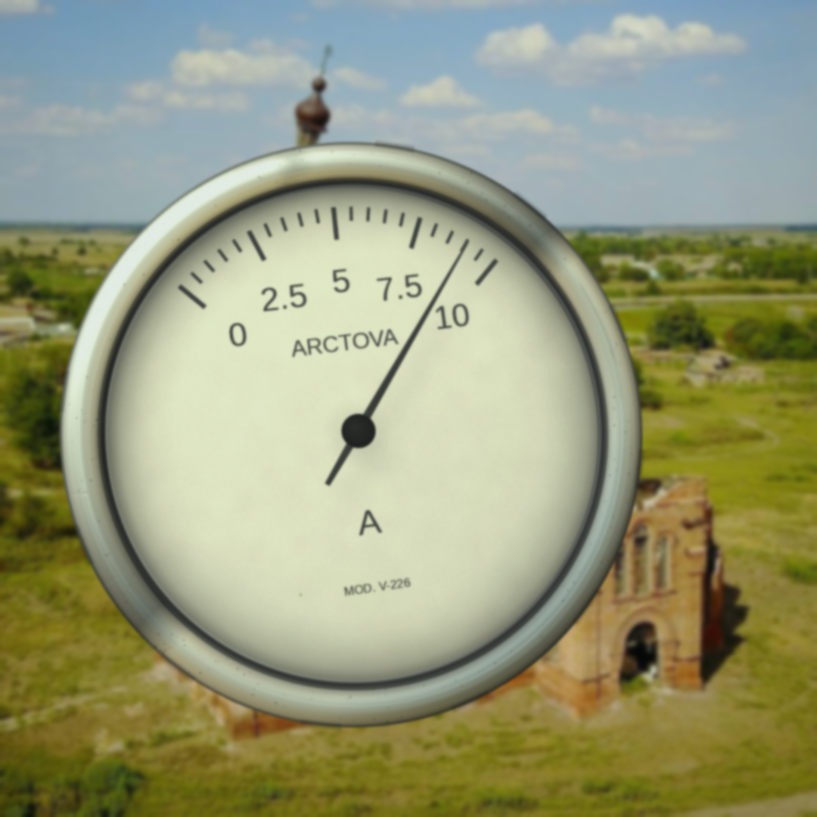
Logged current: 9 A
